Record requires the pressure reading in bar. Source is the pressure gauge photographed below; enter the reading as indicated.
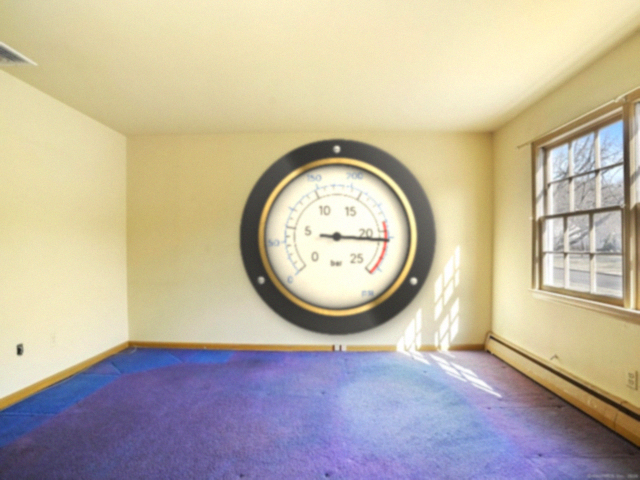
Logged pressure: 21 bar
